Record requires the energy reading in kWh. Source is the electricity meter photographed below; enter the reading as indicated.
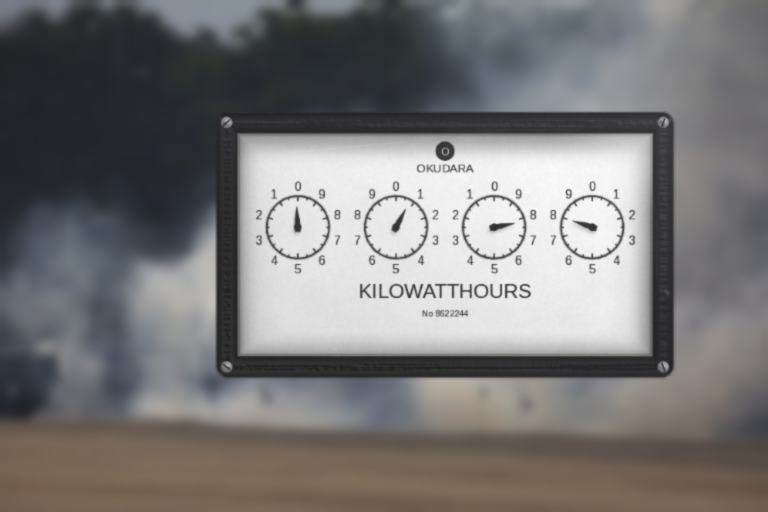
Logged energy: 78 kWh
